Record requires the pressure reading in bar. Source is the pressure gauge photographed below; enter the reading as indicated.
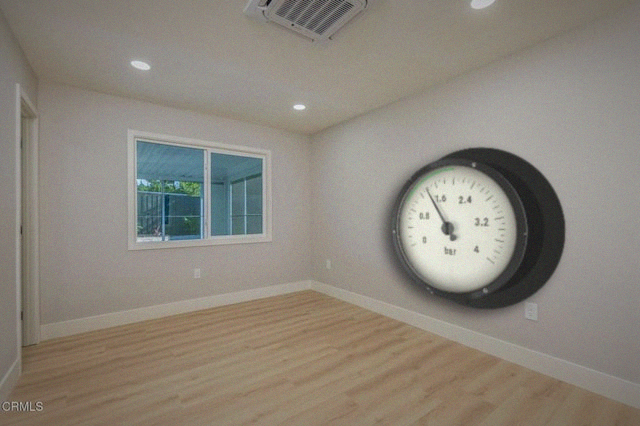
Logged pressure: 1.4 bar
